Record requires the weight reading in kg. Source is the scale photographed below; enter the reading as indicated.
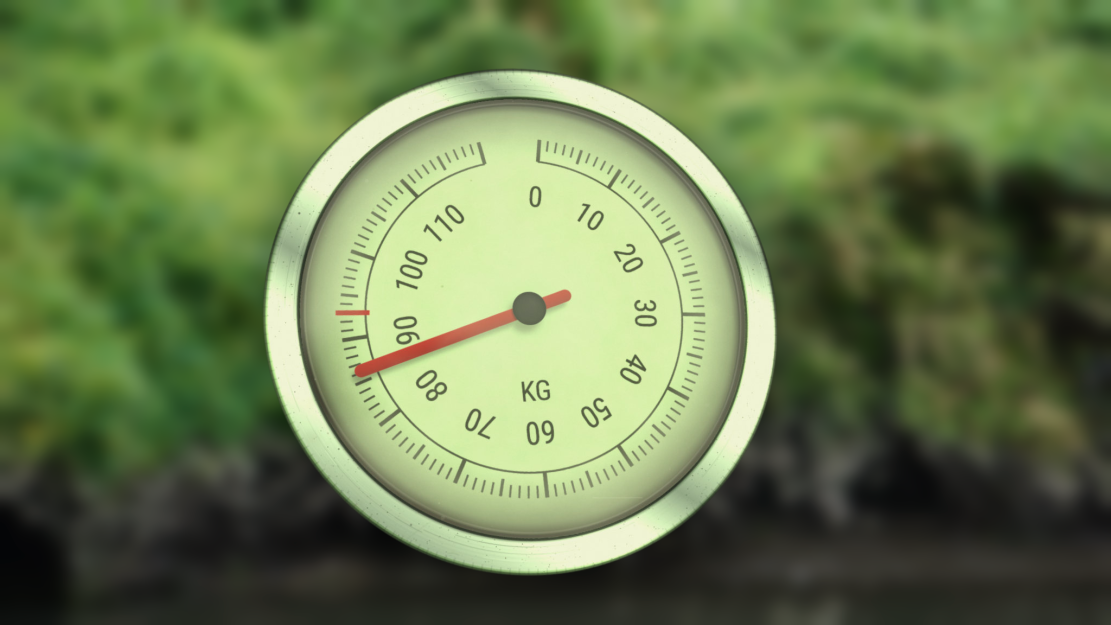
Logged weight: 86 kg
